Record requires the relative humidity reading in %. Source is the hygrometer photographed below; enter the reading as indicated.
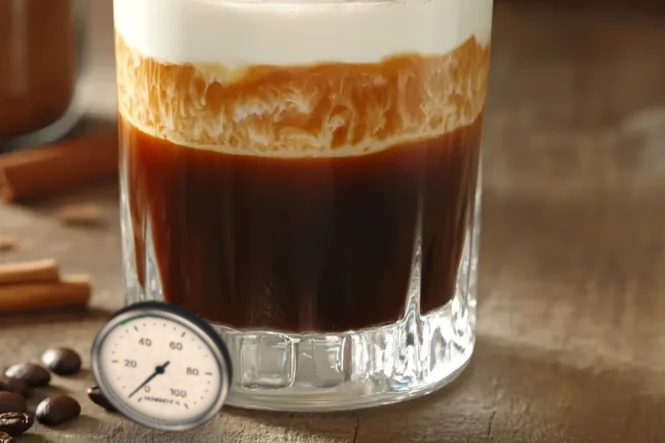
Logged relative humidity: 4 %
